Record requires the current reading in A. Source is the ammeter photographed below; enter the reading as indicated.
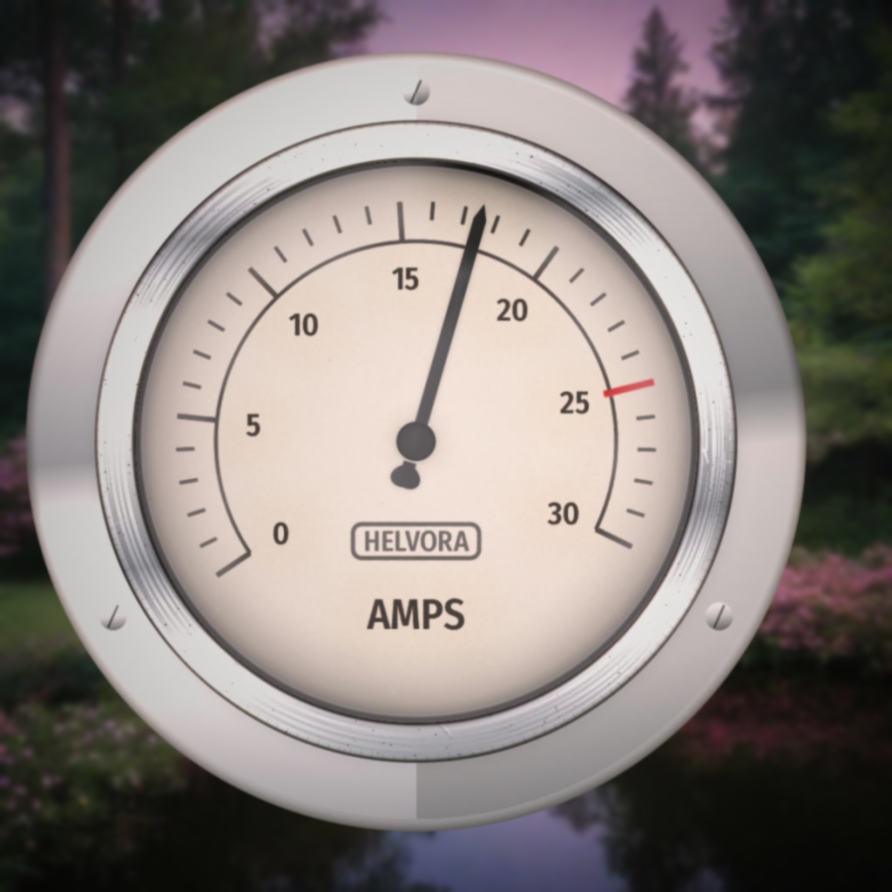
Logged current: 17.5 A
